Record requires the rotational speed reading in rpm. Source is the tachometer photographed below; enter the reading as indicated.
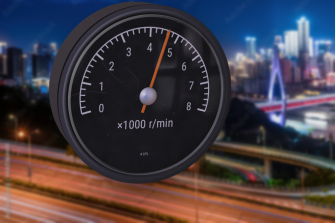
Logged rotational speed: 4600 rpm
